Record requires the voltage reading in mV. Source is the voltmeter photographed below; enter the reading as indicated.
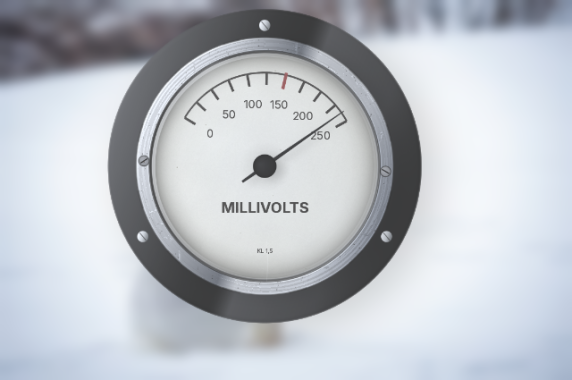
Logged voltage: 237.5 mV
